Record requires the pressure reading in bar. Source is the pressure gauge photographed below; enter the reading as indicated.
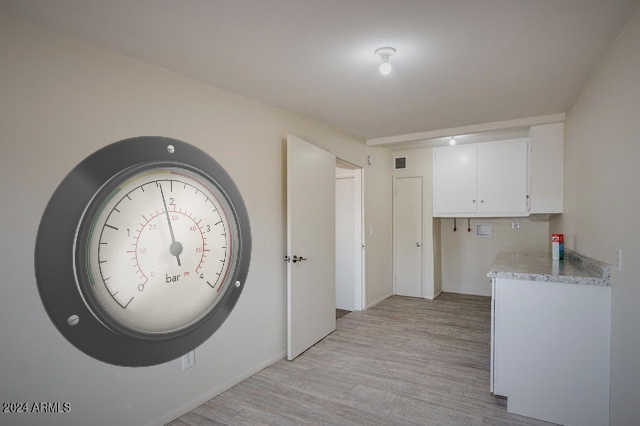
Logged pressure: 1.8 bar
